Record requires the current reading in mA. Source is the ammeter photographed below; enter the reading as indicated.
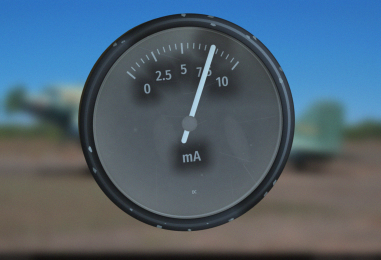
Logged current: 7.5 mA
